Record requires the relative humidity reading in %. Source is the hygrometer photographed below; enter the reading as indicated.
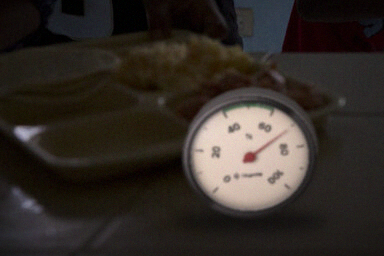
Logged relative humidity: 70 %
